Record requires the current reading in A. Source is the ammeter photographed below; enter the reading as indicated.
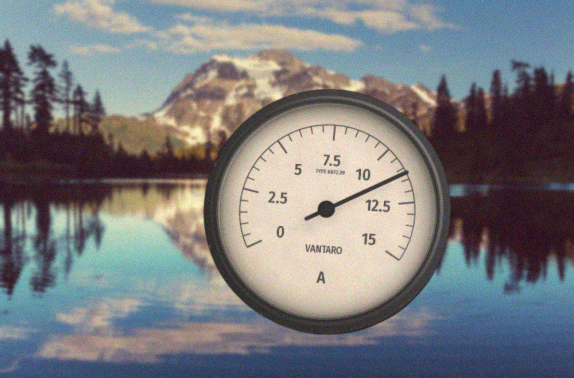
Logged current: 11.25 A
